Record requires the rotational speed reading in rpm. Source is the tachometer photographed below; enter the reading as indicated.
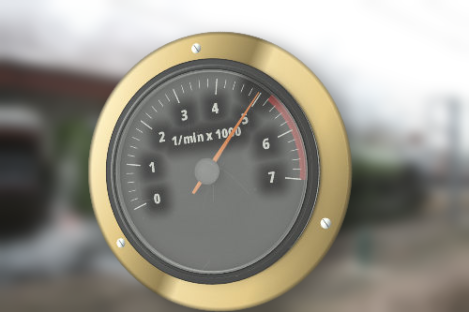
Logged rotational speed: 5000 rpm
